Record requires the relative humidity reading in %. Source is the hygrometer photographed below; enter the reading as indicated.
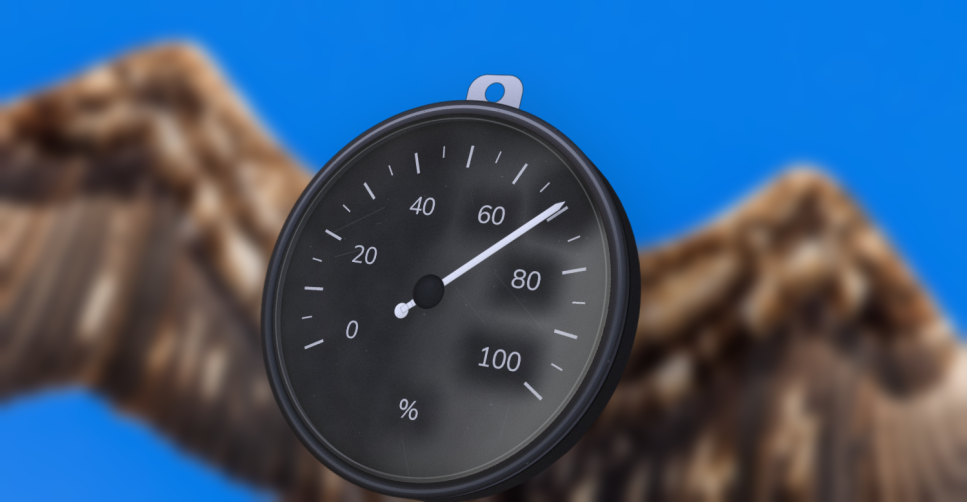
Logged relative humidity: 70 %
